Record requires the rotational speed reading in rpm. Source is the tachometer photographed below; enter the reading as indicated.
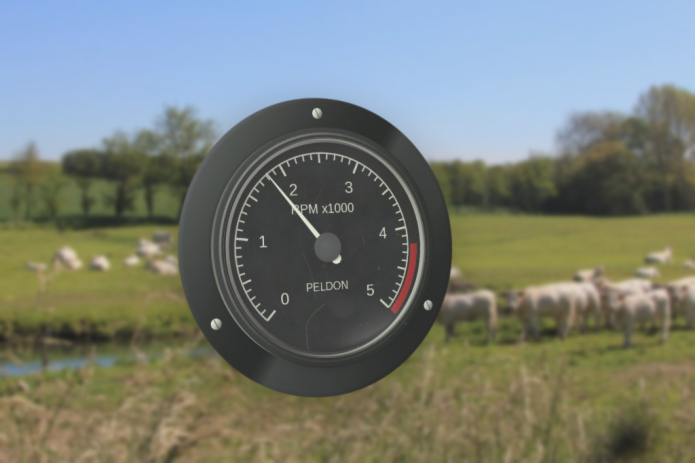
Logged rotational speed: 1800 rpm
